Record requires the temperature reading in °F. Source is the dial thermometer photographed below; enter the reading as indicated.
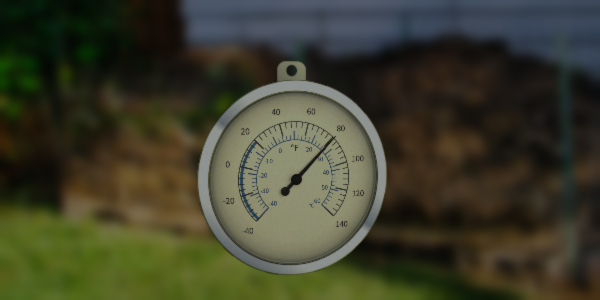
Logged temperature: 80 °F
